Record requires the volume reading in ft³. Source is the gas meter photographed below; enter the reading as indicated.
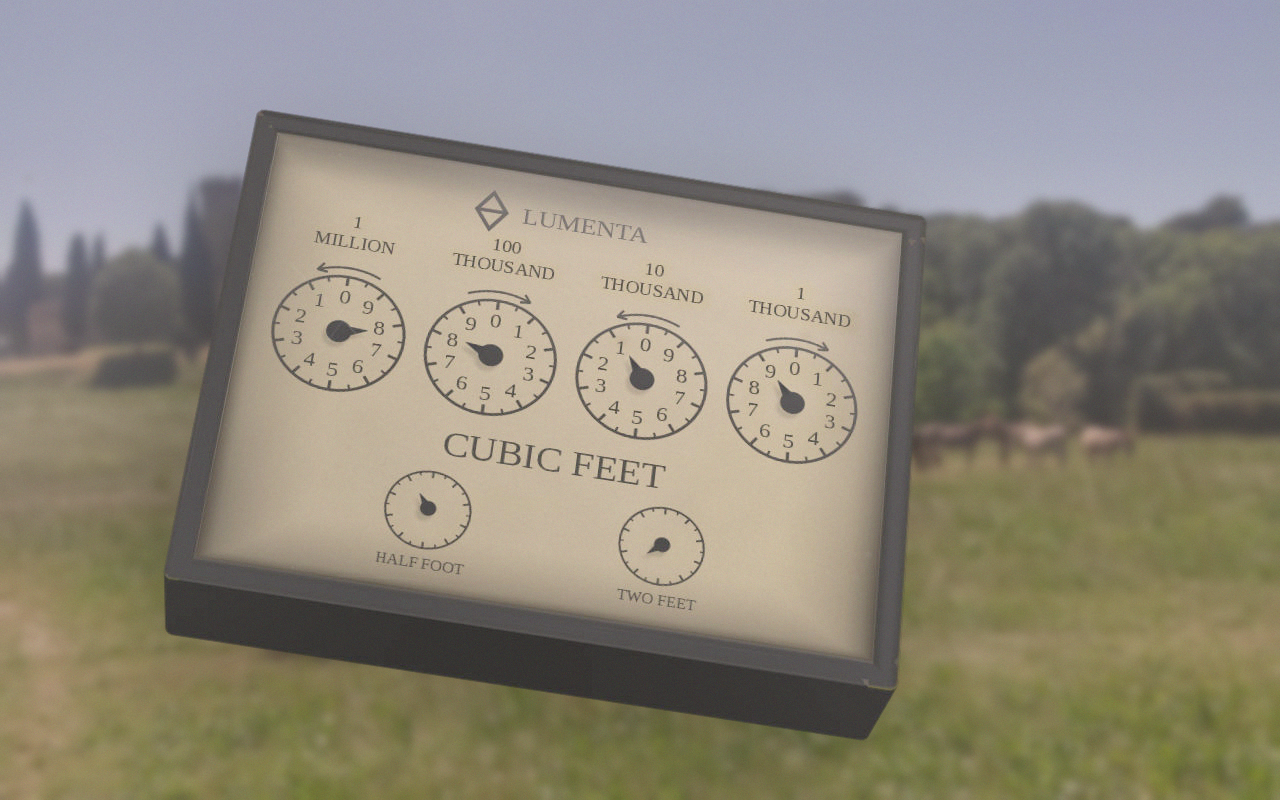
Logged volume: 780900 ft³
